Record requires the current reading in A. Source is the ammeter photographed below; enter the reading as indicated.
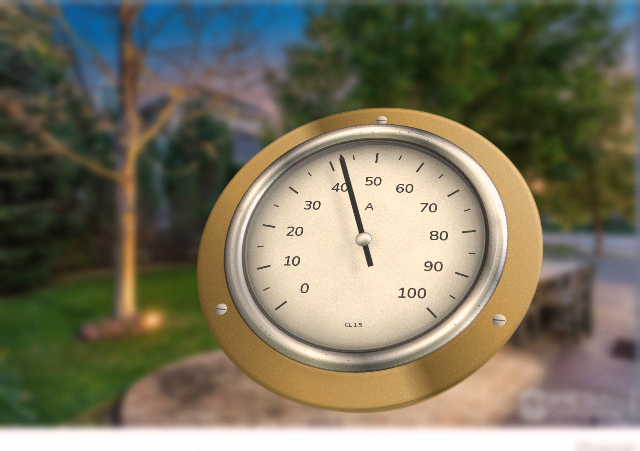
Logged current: 42.5 A
